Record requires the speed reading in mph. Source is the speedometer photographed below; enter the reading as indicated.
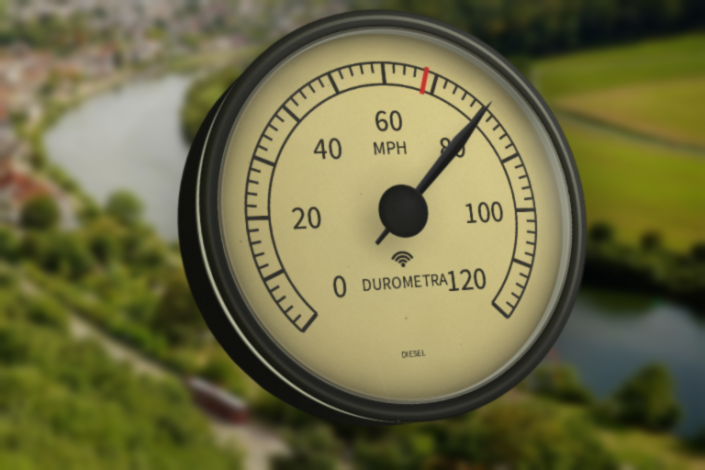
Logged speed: 80 mph
